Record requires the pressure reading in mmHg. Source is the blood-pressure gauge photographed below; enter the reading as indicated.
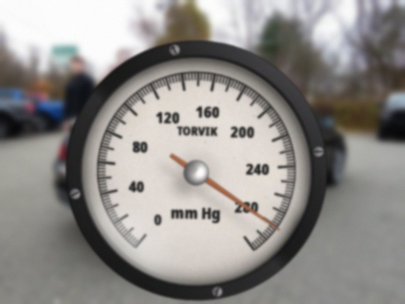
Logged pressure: 280 mmHg
